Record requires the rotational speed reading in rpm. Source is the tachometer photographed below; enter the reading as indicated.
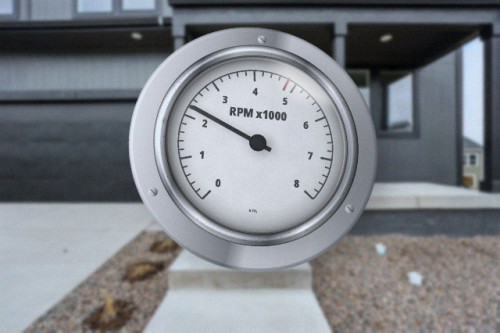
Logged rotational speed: 2200 rpm
